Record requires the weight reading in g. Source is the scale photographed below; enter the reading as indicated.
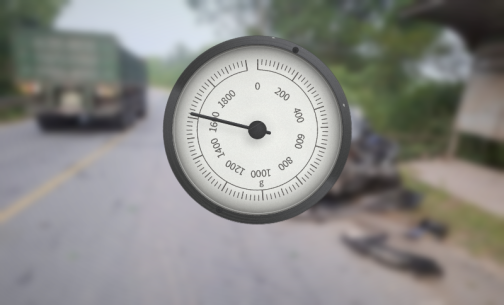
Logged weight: 1620 g
